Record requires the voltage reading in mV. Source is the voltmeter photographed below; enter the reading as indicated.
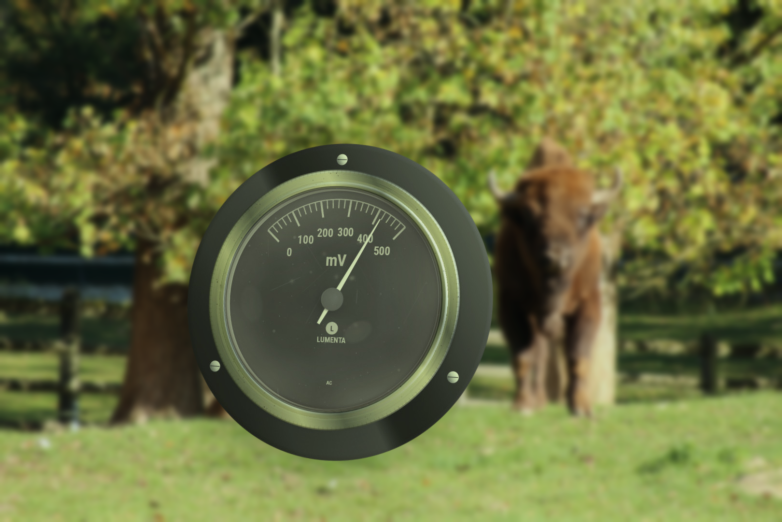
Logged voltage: 420 mV
